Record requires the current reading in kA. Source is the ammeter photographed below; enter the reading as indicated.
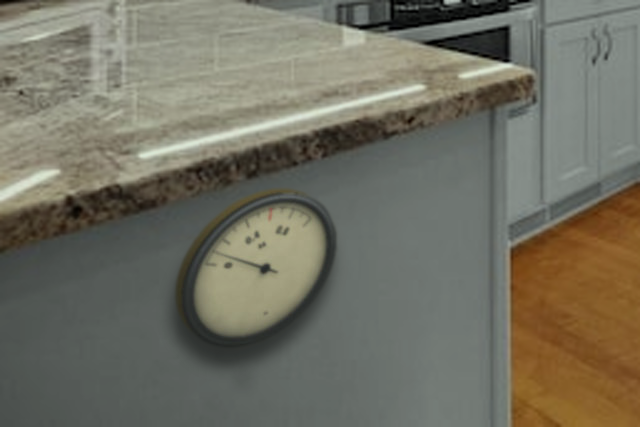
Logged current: 0.1 kA
